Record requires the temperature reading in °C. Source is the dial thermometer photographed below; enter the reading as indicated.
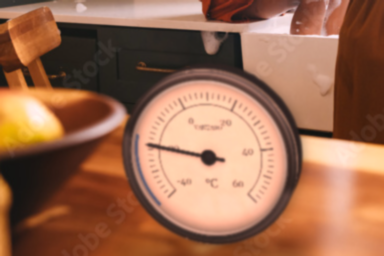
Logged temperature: -20 °C
